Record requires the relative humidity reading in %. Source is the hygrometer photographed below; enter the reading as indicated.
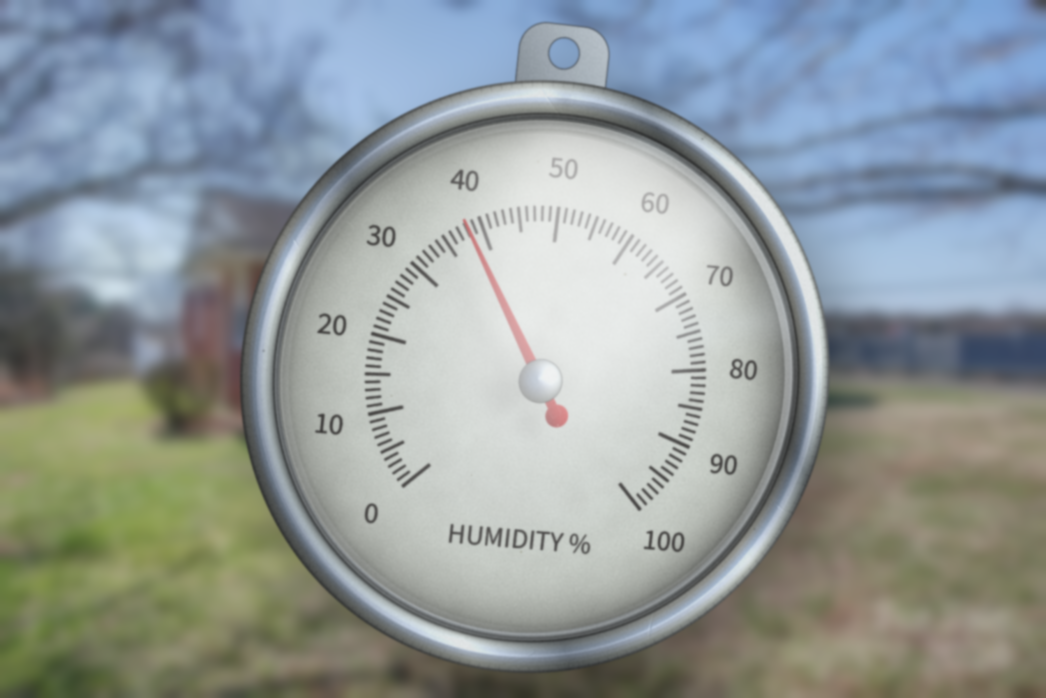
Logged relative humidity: 38 %
